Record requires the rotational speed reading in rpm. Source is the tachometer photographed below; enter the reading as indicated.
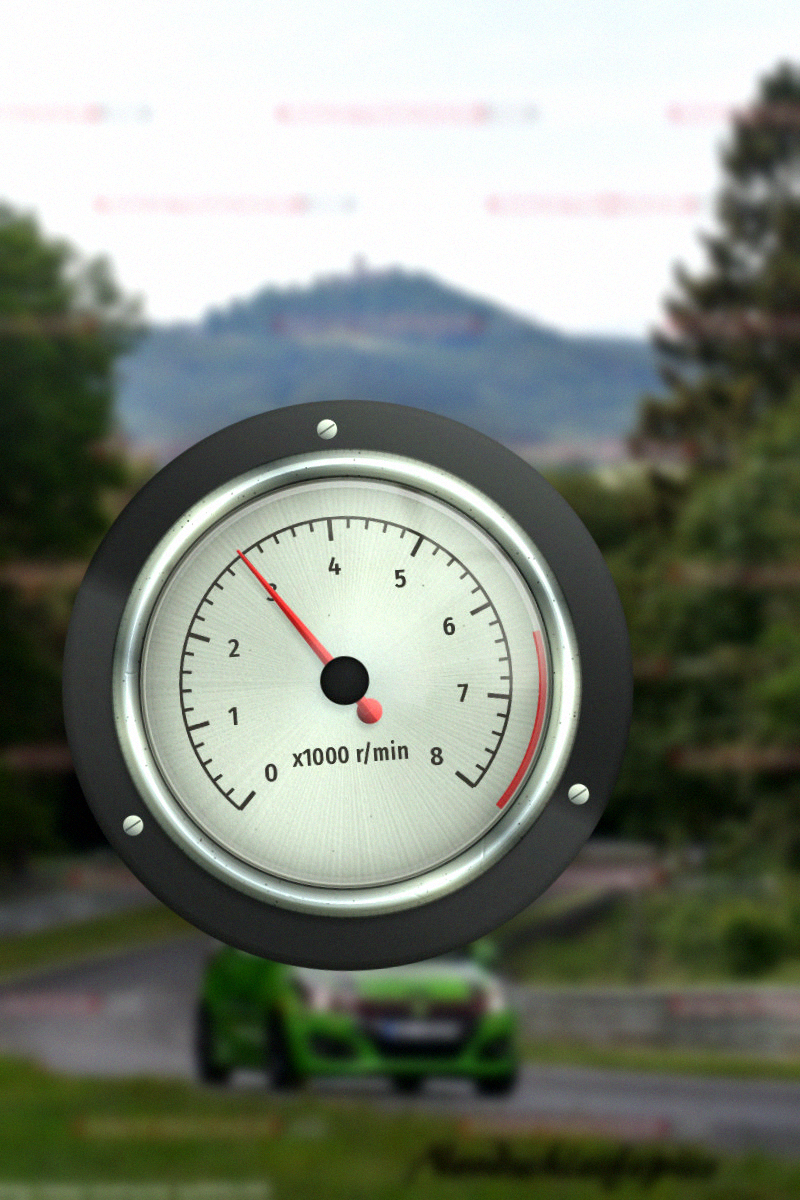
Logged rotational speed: 3000 rpm
